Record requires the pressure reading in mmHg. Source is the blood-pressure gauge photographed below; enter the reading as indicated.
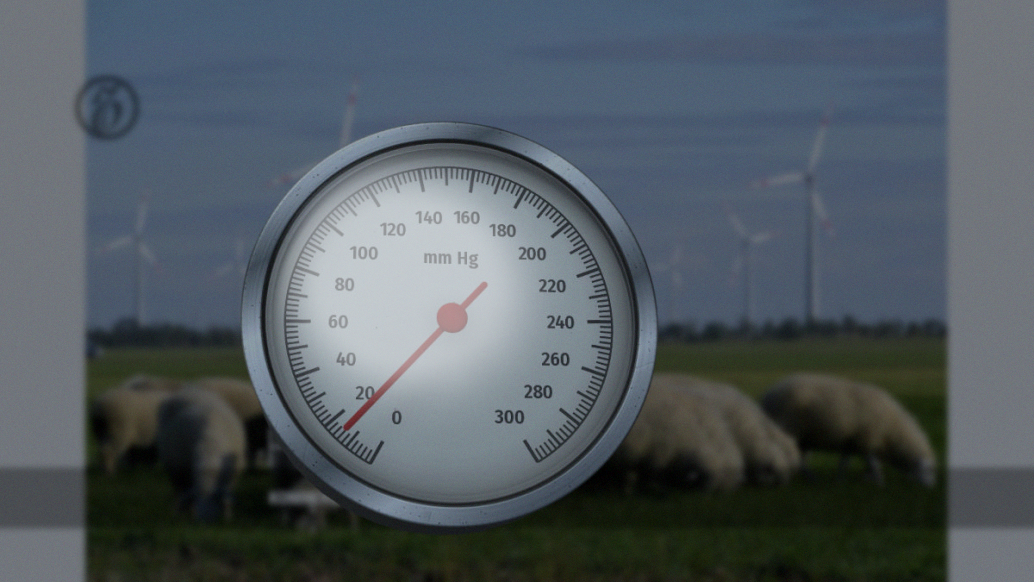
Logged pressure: 14 mmHg
